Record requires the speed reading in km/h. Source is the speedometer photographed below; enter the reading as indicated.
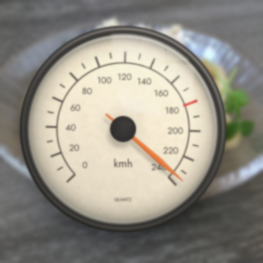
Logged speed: 235 km/h
